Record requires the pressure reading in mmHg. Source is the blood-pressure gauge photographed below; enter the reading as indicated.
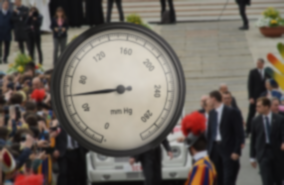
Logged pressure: 60 mmHg
